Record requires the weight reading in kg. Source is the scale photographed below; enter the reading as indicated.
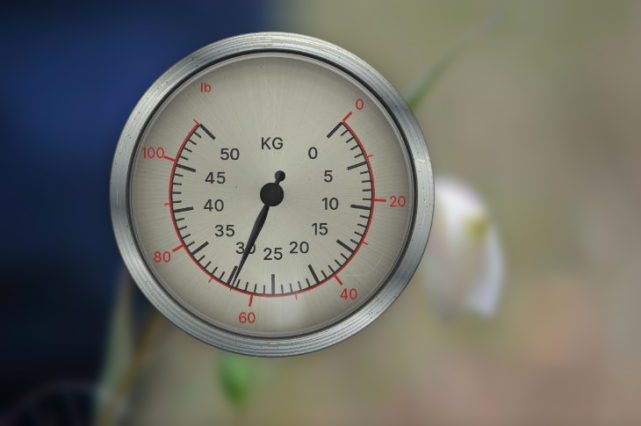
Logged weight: 29.5 kg
